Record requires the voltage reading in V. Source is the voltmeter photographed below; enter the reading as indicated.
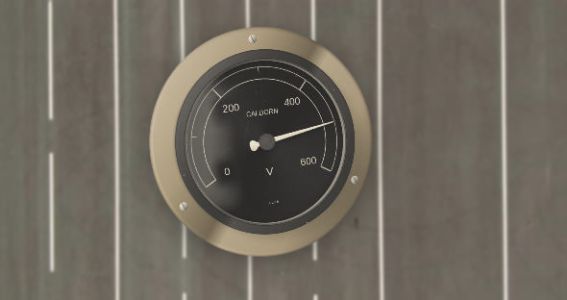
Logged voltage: 500 V
